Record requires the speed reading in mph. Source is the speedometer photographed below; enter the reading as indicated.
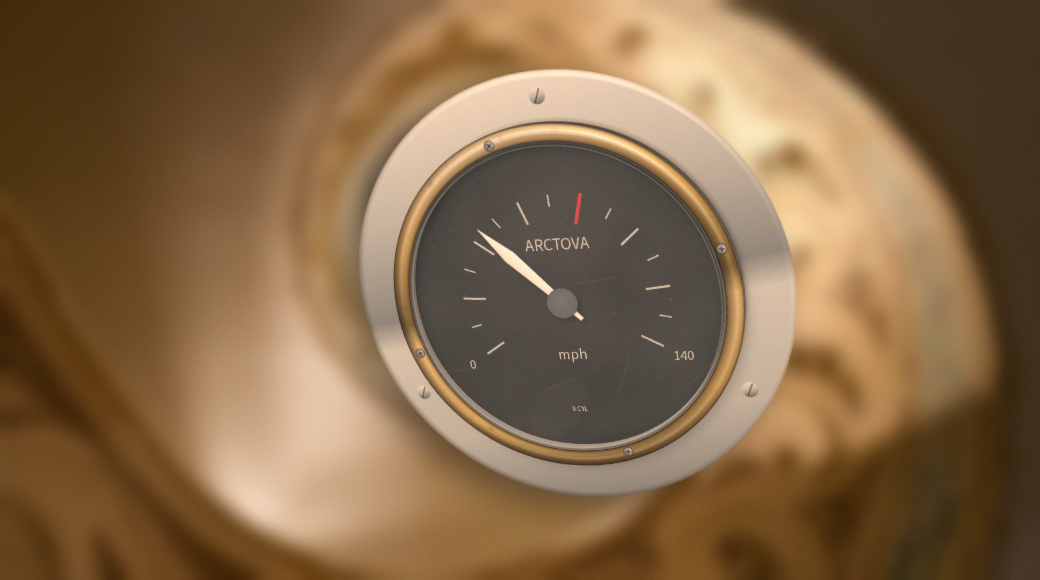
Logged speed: 45 mph
